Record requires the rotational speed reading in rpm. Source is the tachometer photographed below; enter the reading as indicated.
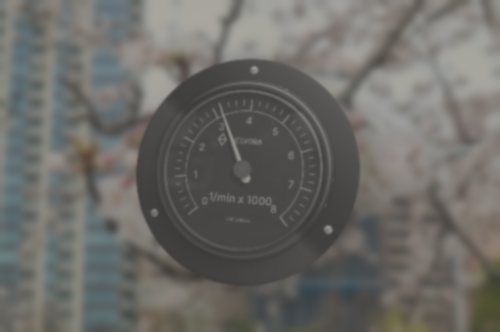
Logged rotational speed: 3200 rpm
